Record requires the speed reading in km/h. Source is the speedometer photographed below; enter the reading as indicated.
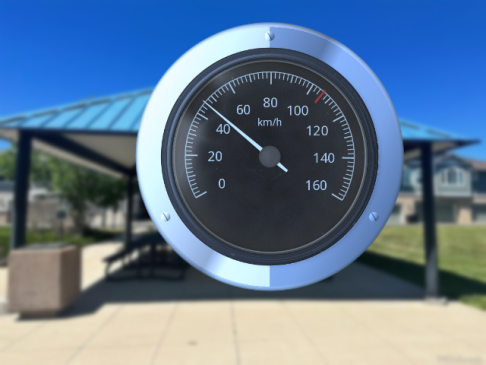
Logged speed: 46 km/h
